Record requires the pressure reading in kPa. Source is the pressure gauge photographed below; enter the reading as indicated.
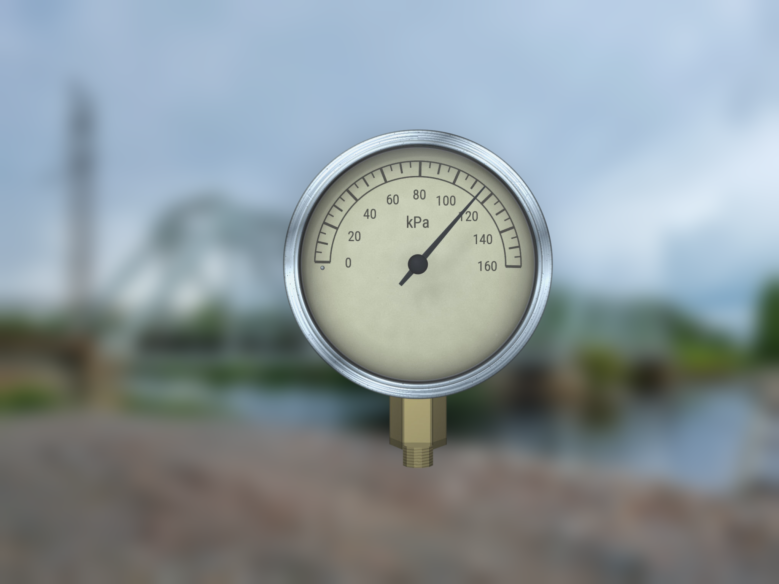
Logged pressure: 115 kPa
